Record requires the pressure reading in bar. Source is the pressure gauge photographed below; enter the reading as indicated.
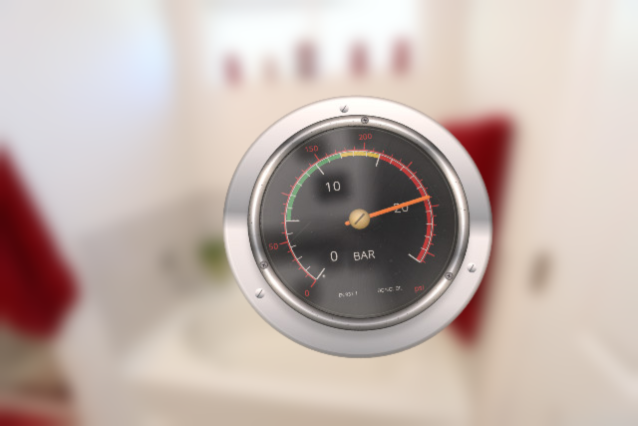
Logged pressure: 20 bar
